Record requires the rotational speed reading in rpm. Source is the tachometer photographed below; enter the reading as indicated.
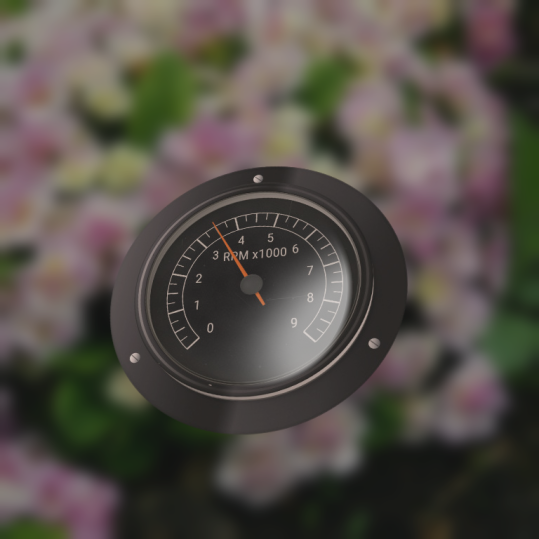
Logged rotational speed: 3500 rpm
